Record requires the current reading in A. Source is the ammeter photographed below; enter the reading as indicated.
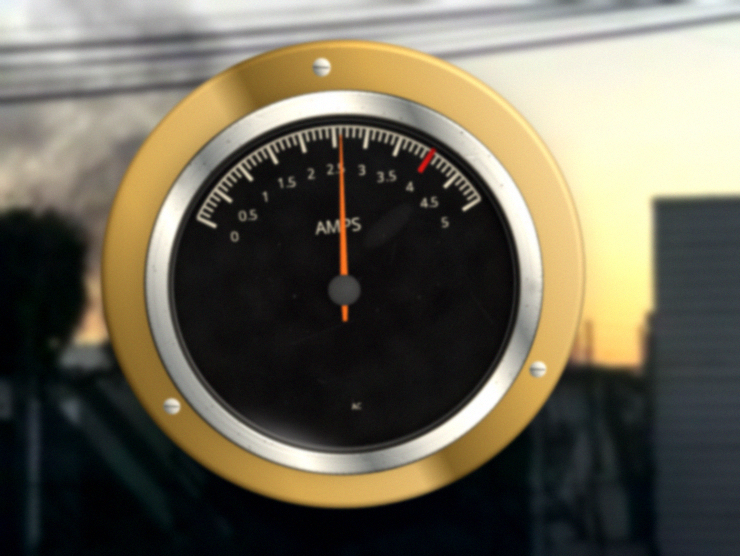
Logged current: 2.6 A
